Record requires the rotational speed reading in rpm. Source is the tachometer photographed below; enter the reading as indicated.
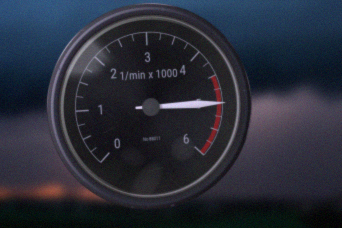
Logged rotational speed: 5000 rpm
